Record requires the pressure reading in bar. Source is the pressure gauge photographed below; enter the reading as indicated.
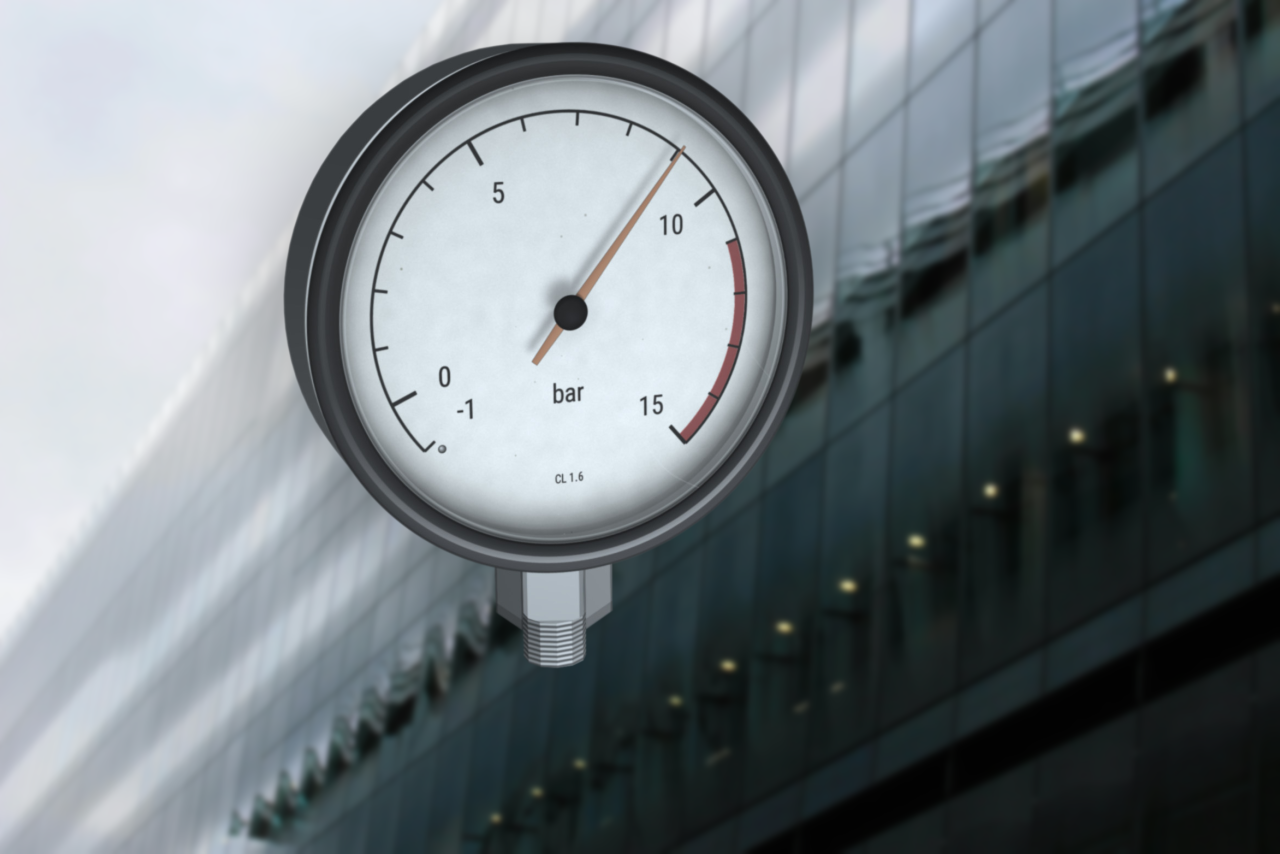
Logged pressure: 9 bar
